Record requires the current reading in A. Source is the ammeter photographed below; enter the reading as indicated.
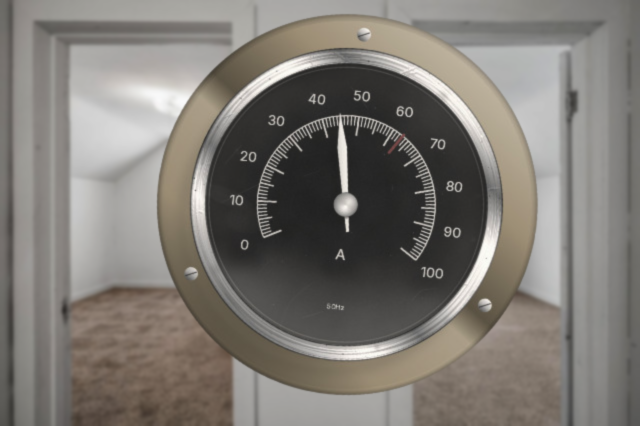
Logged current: 45 A
